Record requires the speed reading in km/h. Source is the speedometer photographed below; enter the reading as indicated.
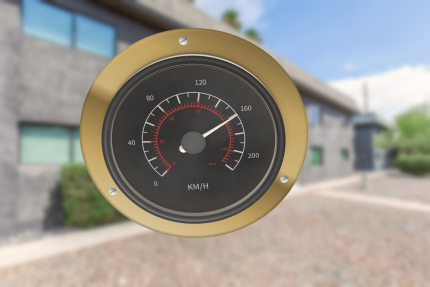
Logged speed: 160 km/h
